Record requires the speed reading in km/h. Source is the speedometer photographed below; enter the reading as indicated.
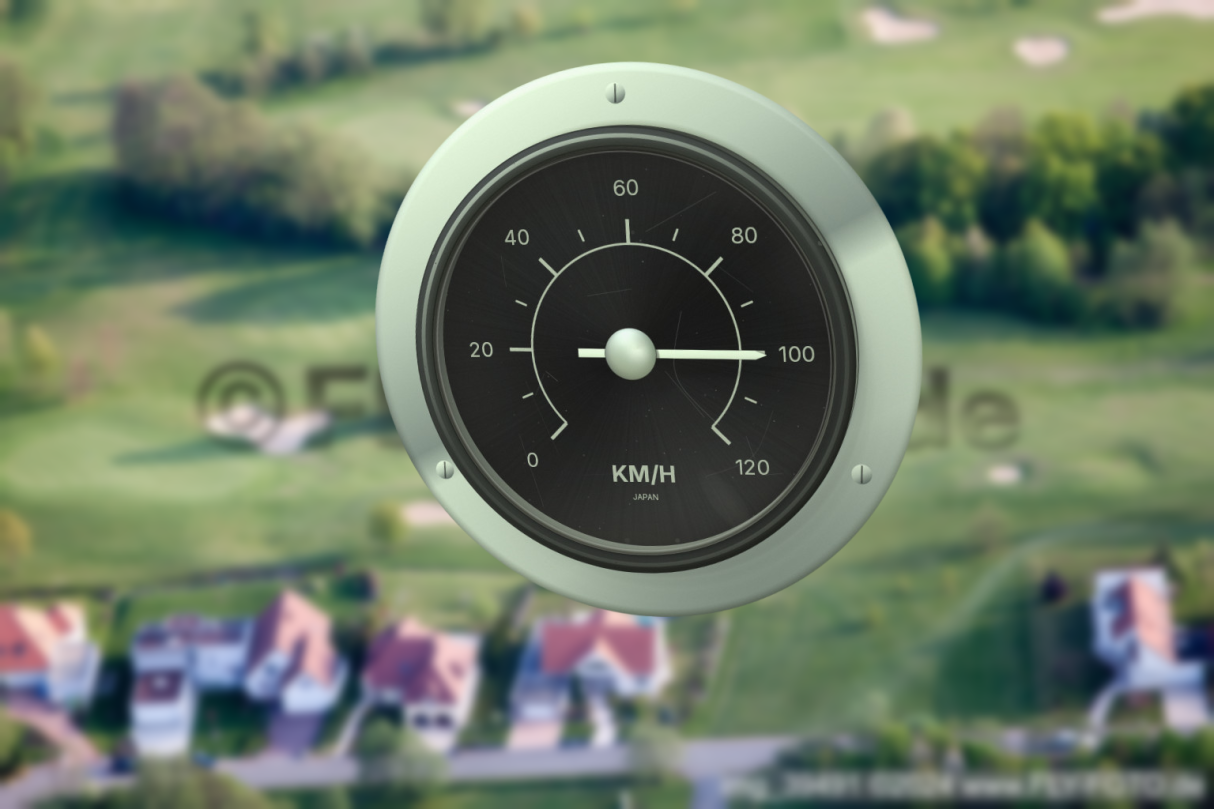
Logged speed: 100 km/h
